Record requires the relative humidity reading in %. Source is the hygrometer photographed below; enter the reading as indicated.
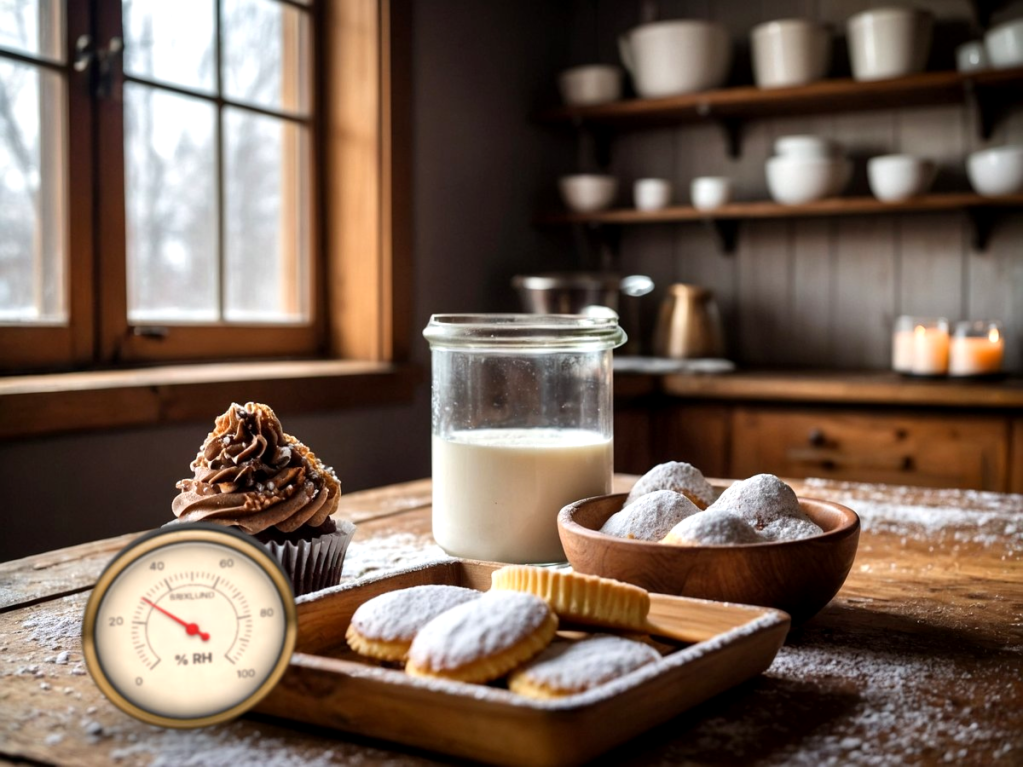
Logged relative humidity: 30 %
